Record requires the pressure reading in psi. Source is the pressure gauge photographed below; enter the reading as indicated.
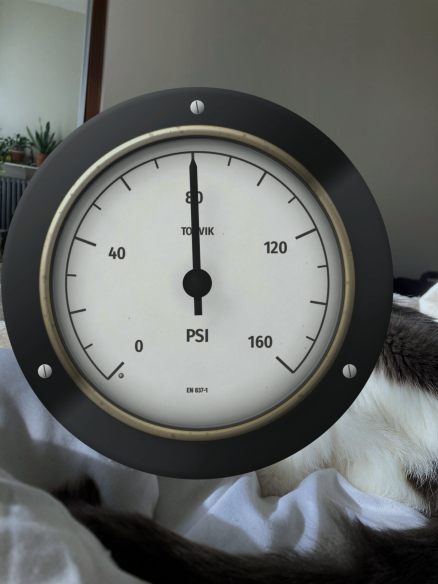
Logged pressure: 80 psi
